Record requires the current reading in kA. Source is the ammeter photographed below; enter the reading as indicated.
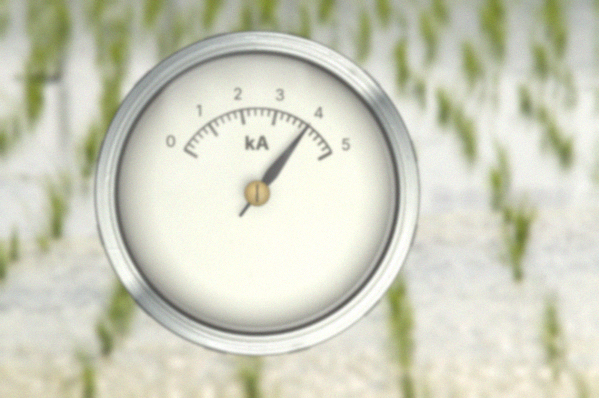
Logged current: 4 kA
